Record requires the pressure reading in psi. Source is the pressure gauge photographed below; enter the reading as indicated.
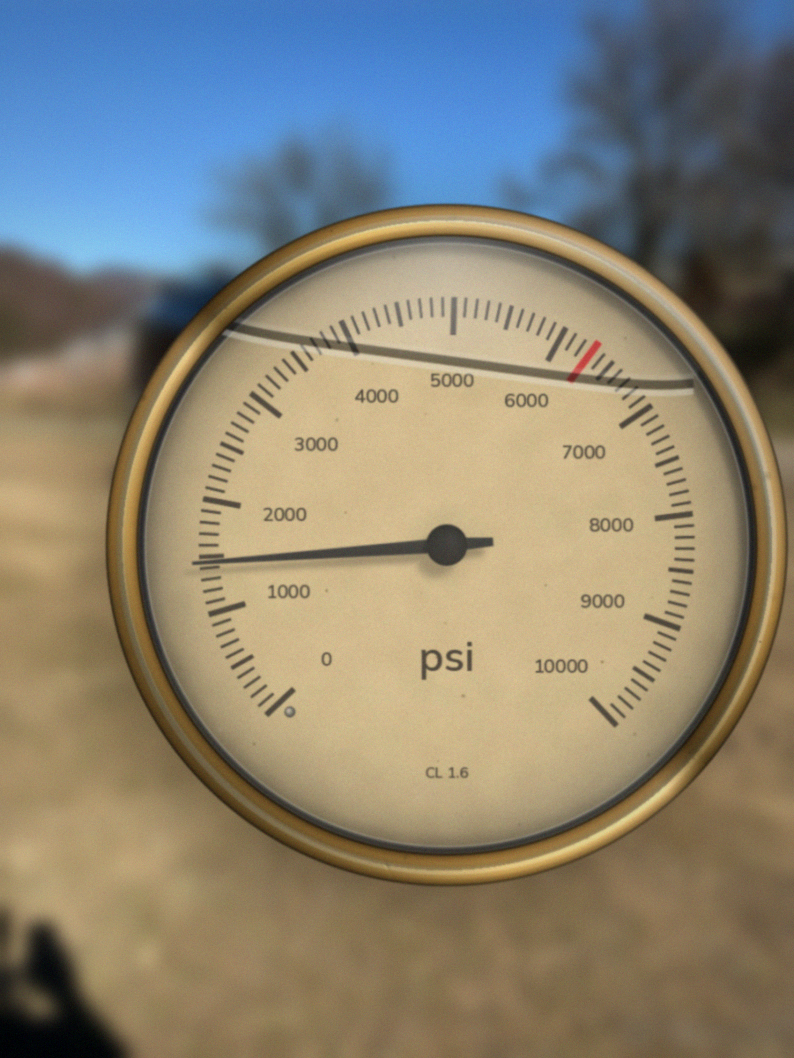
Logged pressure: 1450 psi
